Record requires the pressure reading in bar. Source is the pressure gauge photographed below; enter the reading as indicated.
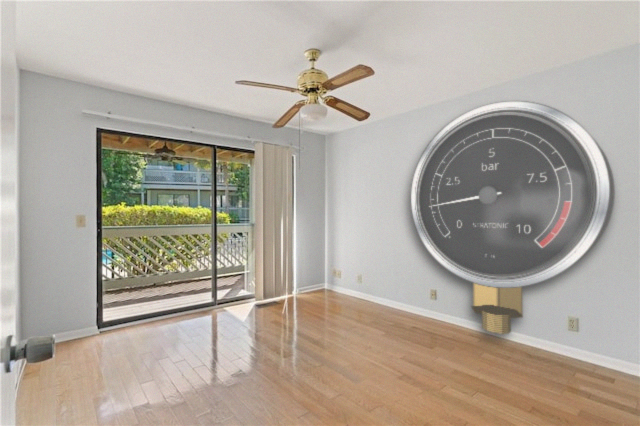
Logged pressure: 1.25 bar
